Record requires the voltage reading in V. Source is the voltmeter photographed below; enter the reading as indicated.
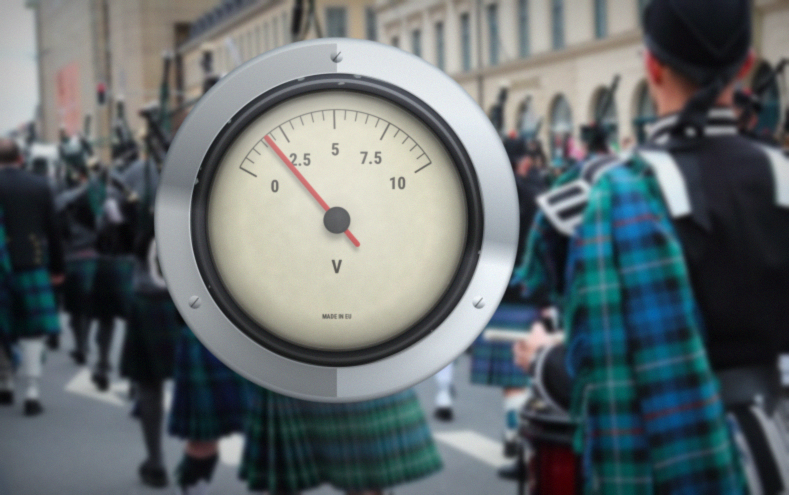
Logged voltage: 1.75 V
